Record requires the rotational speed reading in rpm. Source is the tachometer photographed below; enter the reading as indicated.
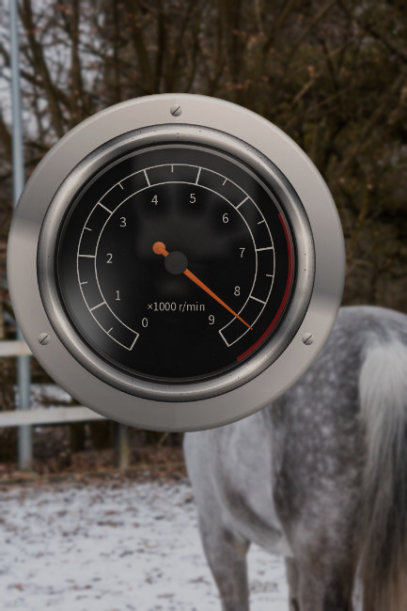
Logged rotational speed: 8500 rpm
